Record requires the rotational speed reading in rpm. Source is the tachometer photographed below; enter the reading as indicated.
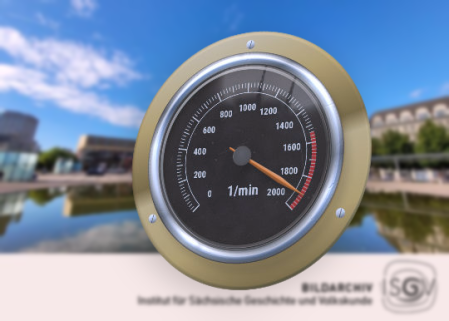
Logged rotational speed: 1900 rpm
